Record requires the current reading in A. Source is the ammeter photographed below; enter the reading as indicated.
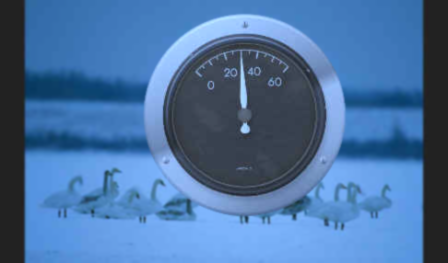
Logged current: 30 A
